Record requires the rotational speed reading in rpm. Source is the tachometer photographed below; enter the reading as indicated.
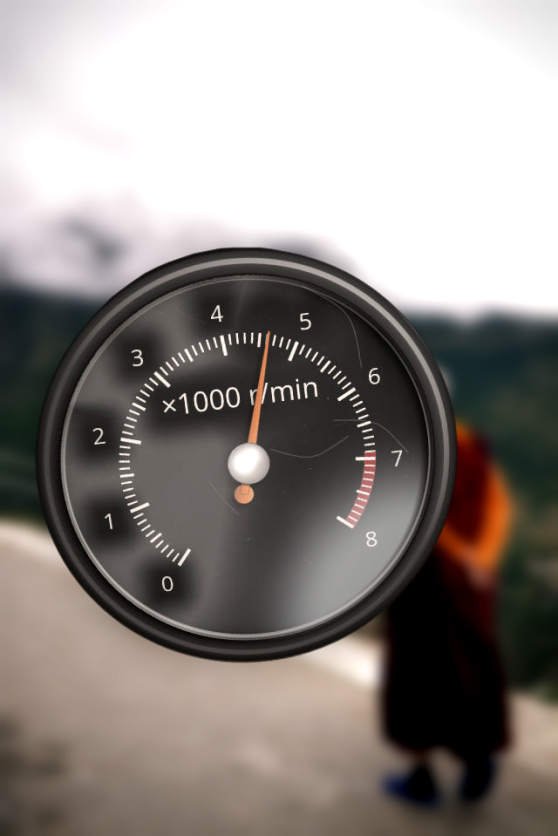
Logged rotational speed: 4600 rpm
